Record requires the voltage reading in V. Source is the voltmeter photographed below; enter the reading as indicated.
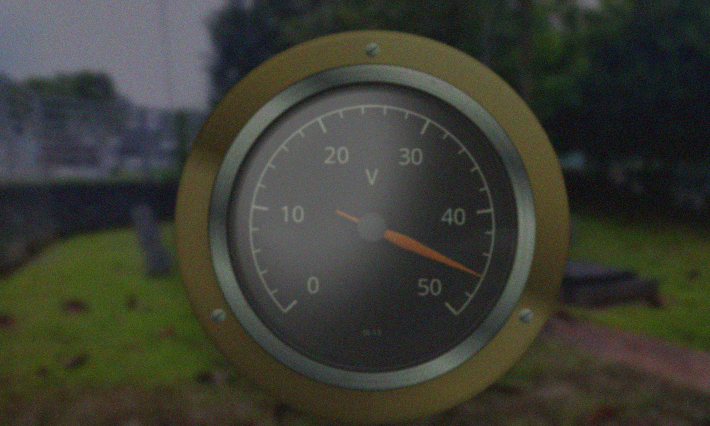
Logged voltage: 46 V
